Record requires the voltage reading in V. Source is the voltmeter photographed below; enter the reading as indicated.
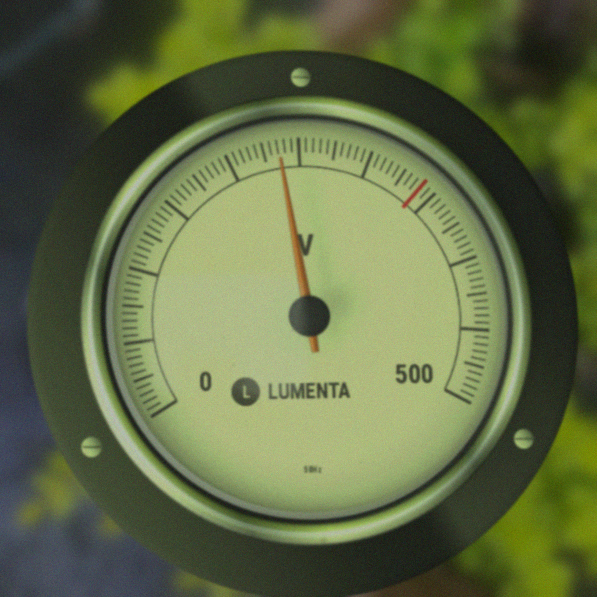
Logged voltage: 235 V
